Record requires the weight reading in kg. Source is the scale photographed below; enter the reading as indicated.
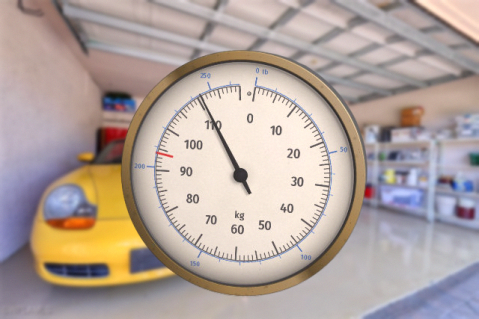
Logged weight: 111 kg
